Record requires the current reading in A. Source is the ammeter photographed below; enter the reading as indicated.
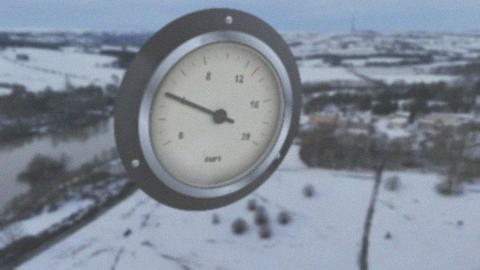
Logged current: 4 A
